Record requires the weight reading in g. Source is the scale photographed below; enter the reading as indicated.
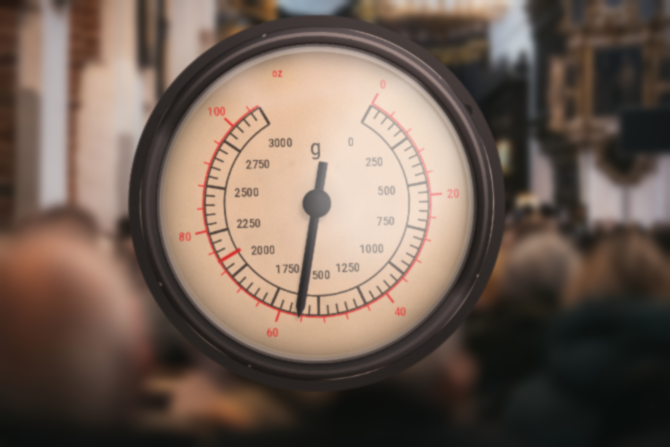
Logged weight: 1600 g
